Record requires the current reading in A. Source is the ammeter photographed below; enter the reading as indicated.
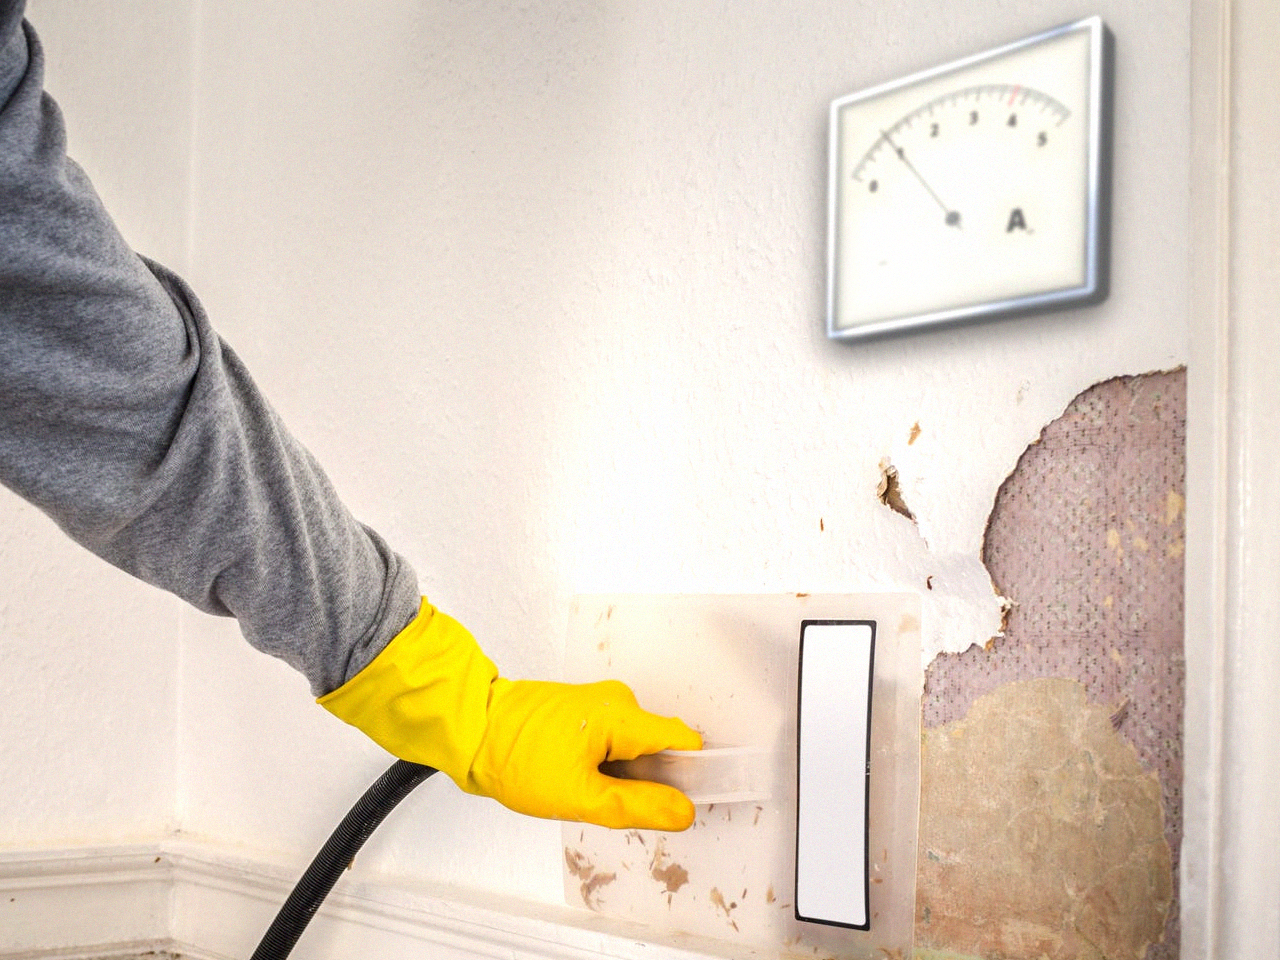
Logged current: 1 A
